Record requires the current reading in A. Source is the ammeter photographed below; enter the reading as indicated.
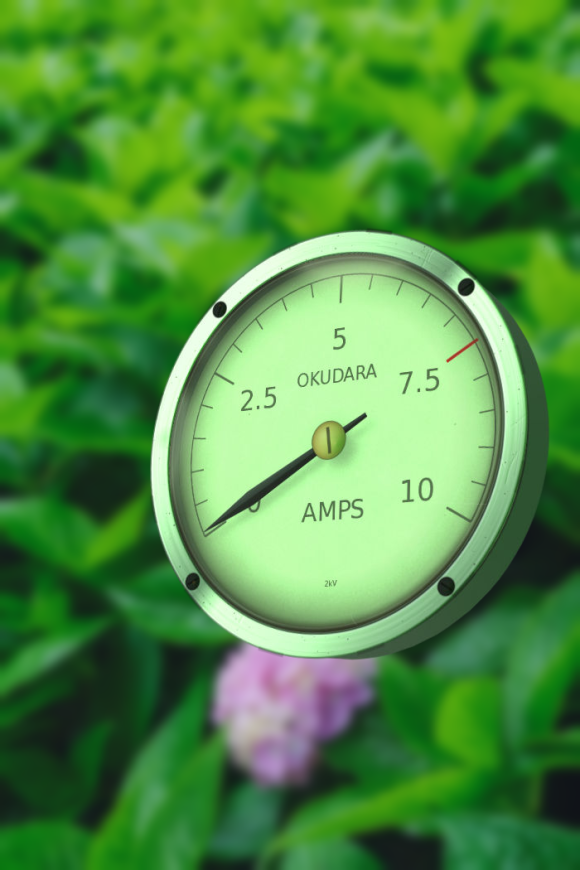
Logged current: 0 A
